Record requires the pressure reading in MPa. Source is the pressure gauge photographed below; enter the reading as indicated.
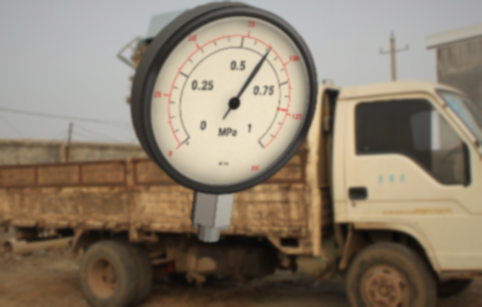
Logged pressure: 0.6 MPa
